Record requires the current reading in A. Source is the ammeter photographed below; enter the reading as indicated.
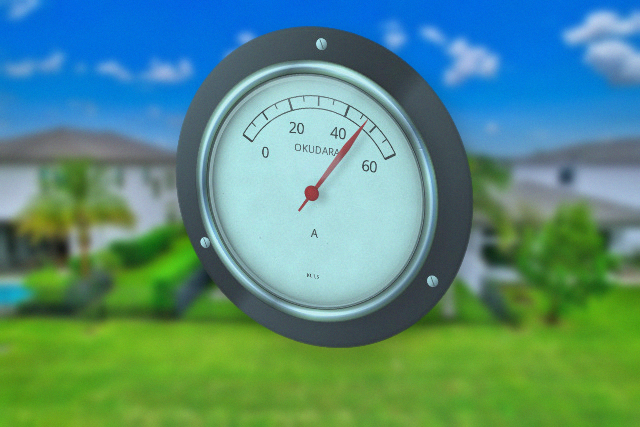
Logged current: 47.5 A
